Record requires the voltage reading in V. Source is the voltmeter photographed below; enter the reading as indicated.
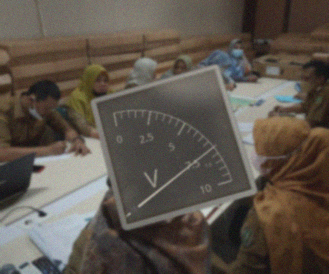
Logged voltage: 7.5 V
